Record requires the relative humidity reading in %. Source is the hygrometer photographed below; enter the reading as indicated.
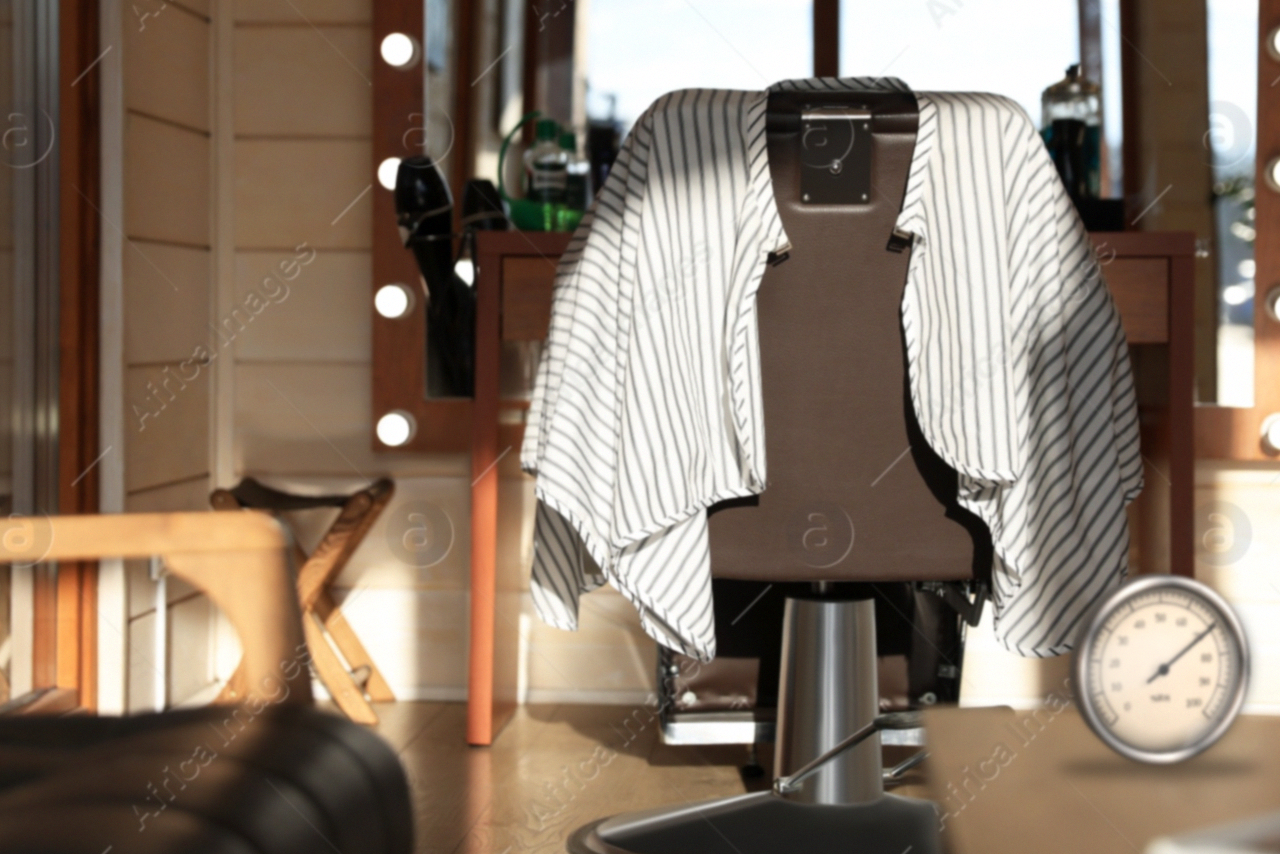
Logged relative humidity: 70 %
